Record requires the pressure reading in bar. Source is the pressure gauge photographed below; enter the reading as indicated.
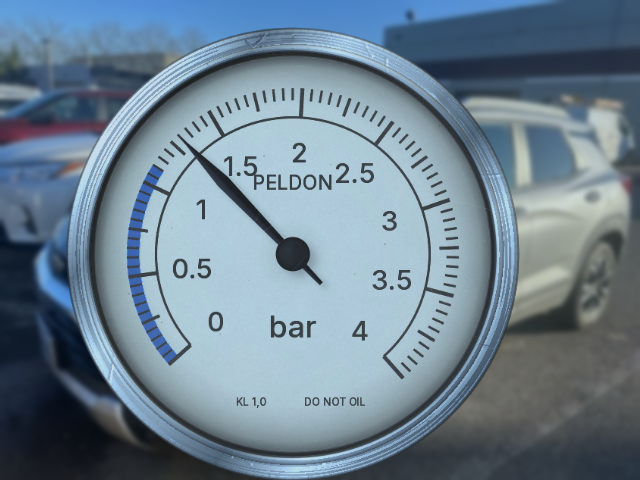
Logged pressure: 1.3 bar
